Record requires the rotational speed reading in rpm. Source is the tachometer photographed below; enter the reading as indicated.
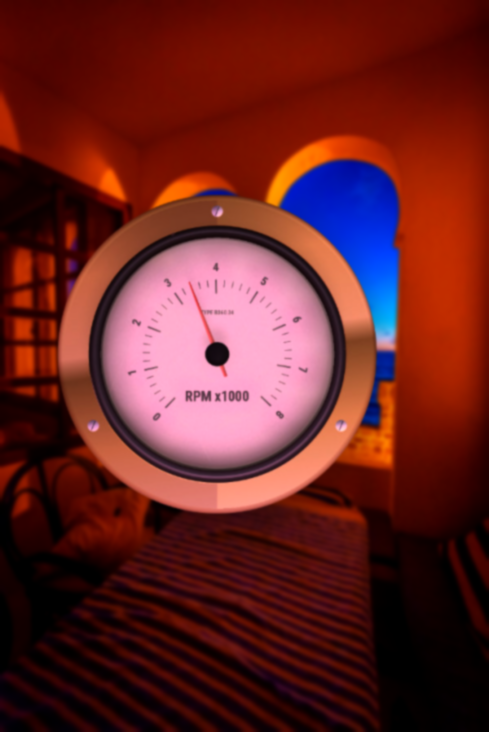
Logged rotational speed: 3400 rpm
